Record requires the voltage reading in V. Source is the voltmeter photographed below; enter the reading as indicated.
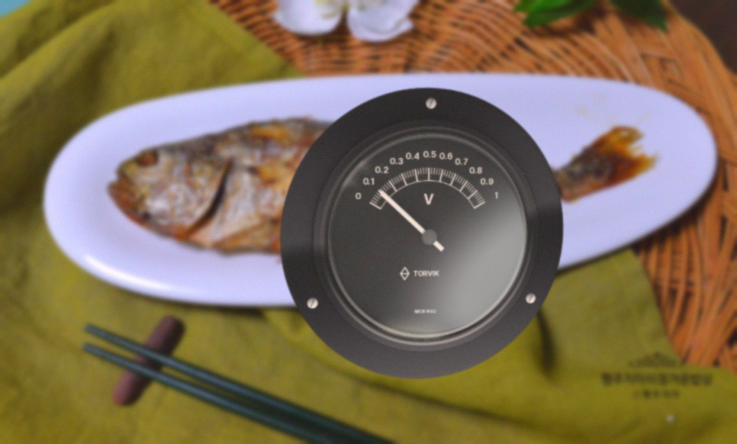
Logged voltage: 0.1 V
